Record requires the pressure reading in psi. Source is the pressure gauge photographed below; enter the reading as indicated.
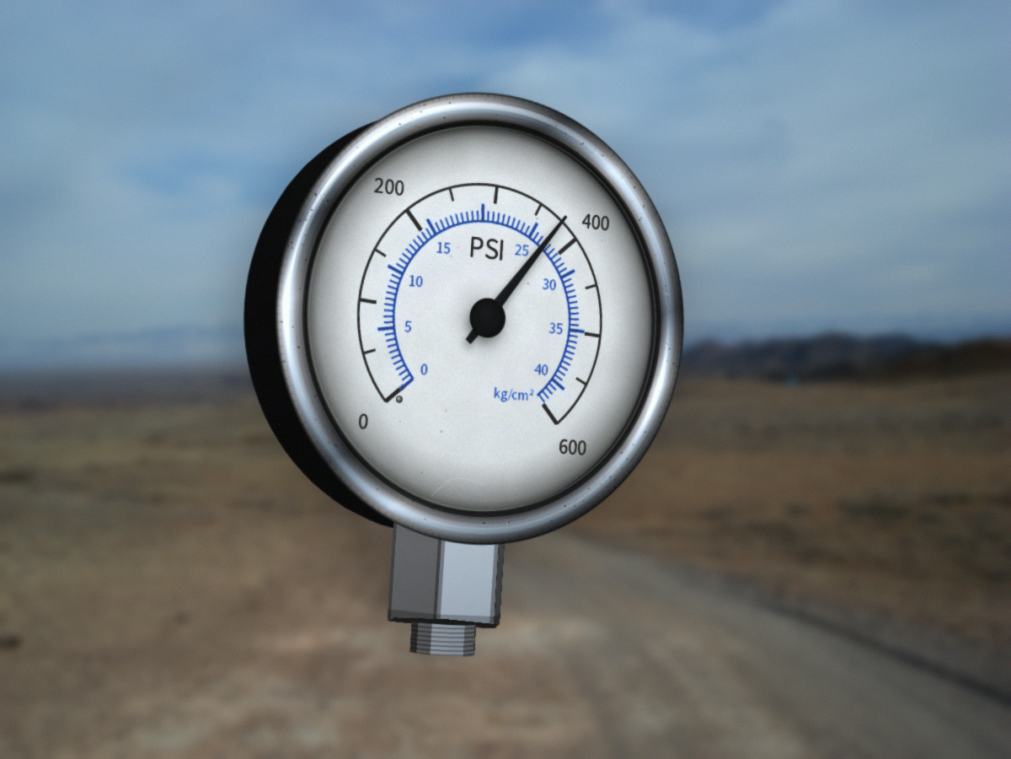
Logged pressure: 375 psi
